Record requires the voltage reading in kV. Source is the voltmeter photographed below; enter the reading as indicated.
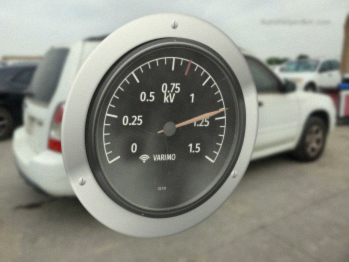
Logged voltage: 1.2 kV
